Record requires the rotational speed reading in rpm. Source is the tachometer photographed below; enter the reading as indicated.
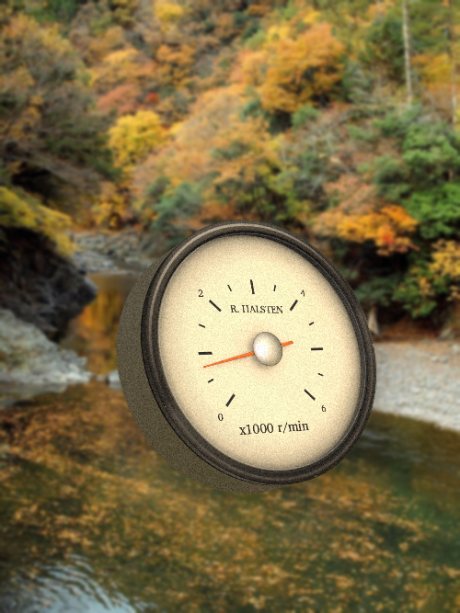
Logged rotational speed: 750 rpm
